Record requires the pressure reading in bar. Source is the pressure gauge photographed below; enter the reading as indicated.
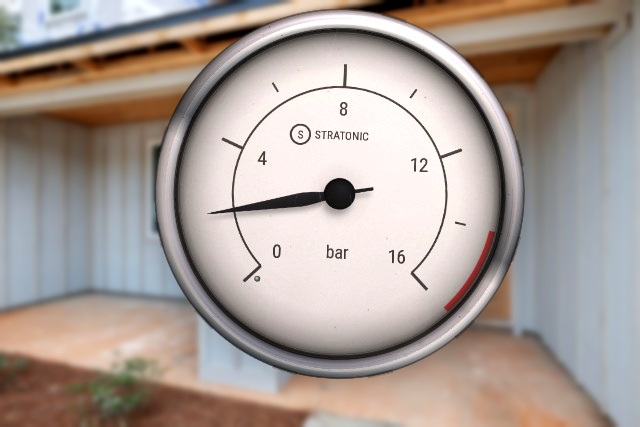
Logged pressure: 2 bar
